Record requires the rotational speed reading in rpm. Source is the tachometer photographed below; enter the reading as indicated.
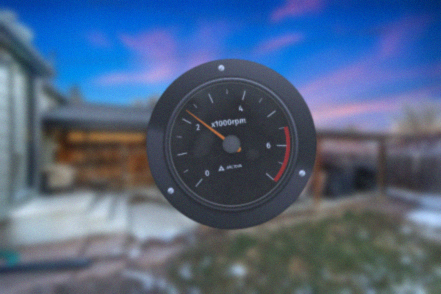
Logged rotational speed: 2250 rpm
